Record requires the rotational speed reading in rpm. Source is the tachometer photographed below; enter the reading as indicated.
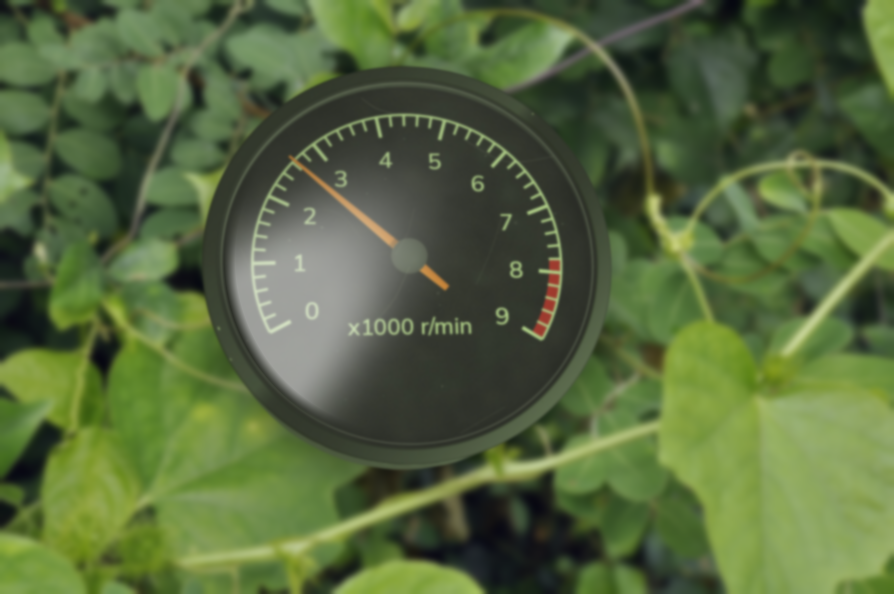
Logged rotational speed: 2600 rpm
